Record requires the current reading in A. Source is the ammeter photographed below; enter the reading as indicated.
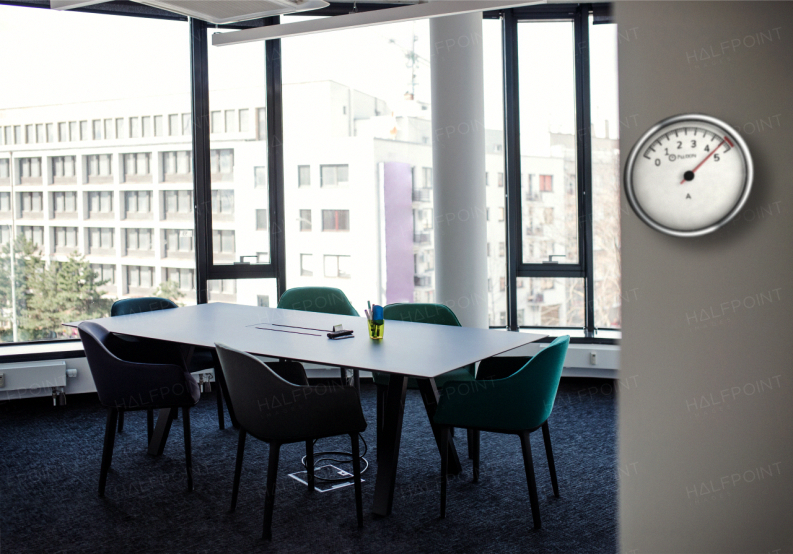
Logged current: 4.5 A
